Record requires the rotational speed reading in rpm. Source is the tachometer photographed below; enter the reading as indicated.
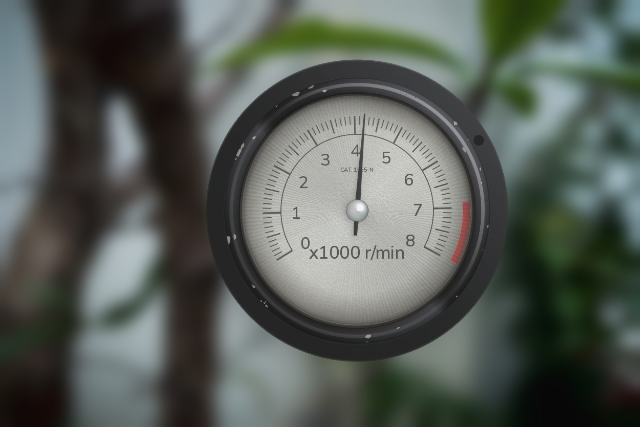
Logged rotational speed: 4200 rpm
